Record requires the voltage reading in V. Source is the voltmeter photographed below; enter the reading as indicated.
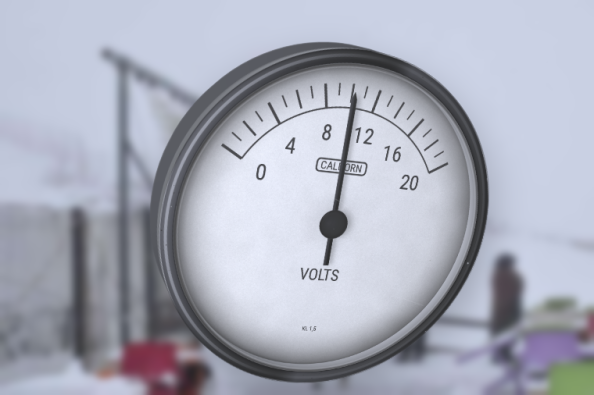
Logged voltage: 10 V
